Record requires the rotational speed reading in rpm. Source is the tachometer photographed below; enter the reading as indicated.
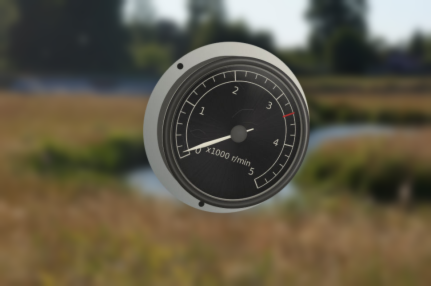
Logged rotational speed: 100 rpm
